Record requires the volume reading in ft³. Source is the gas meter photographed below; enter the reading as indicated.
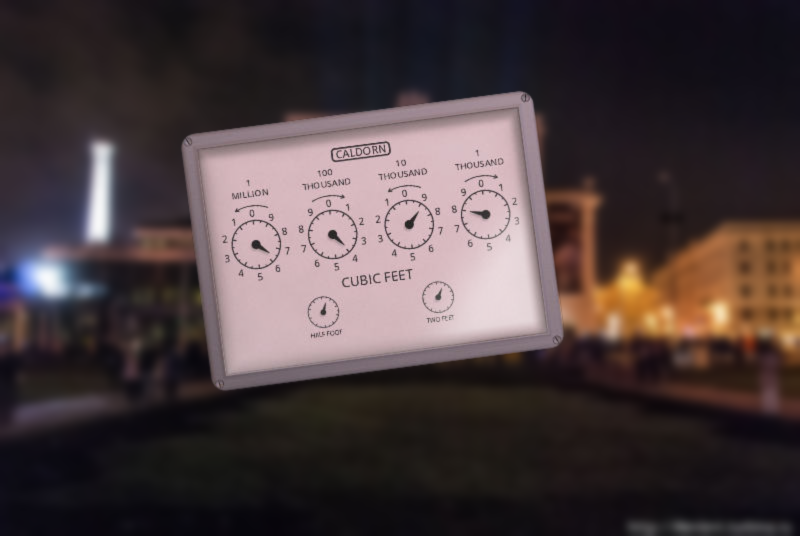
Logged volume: 638800 ft³
